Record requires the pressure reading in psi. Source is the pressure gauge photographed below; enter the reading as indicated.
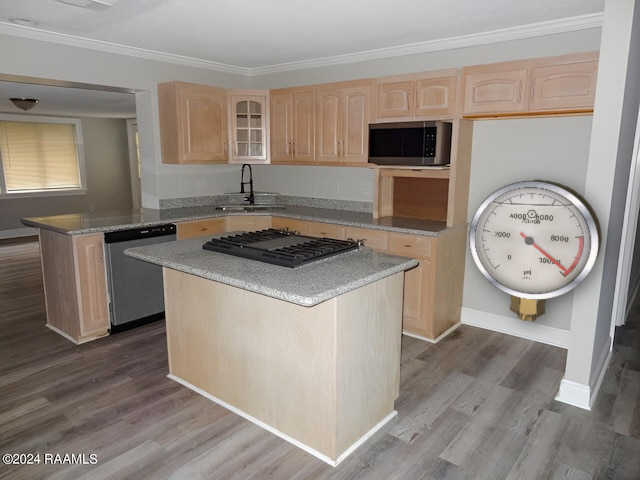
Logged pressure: 9750 psi
